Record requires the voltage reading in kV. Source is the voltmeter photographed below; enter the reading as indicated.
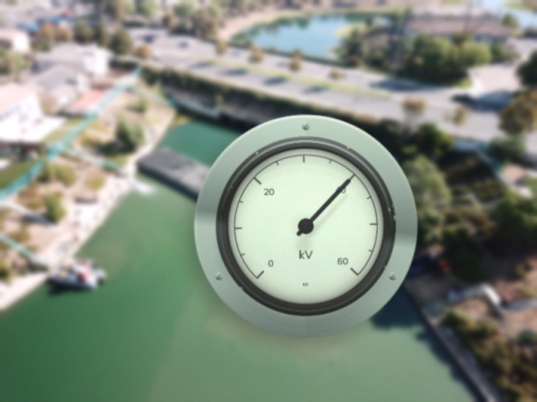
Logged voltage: 40 kV
